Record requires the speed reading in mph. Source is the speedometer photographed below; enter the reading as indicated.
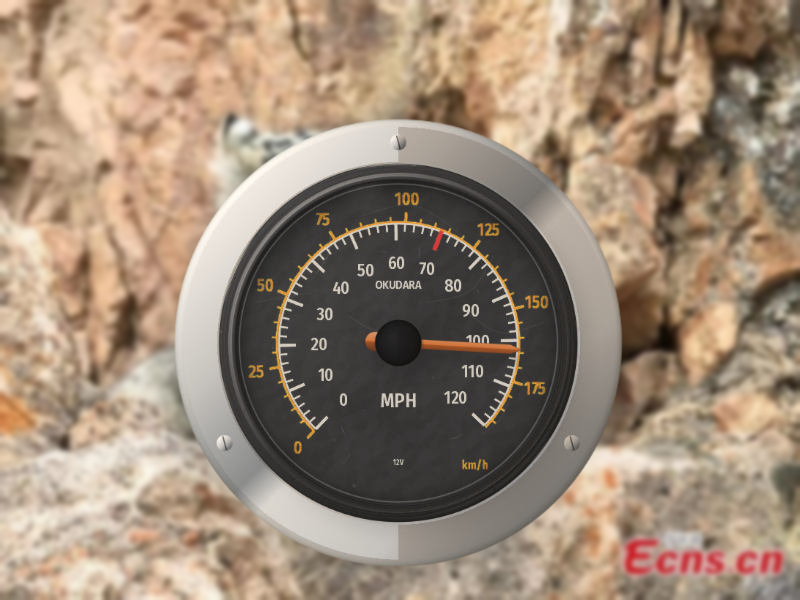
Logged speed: 102 mph
